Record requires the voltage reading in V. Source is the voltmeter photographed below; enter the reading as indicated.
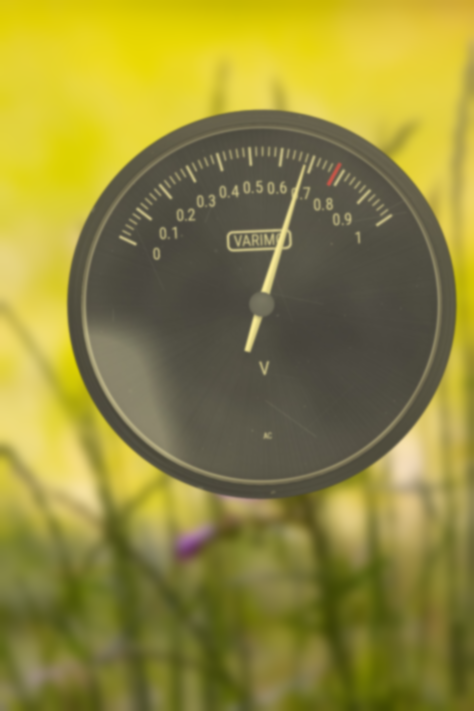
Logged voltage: 0.68 V
